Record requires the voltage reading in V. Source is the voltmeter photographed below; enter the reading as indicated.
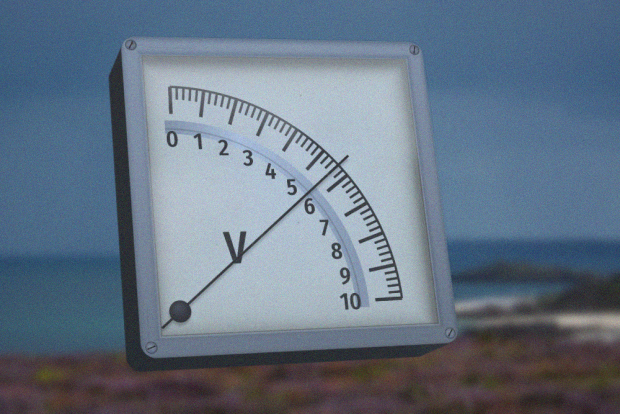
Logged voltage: 5.6 V
